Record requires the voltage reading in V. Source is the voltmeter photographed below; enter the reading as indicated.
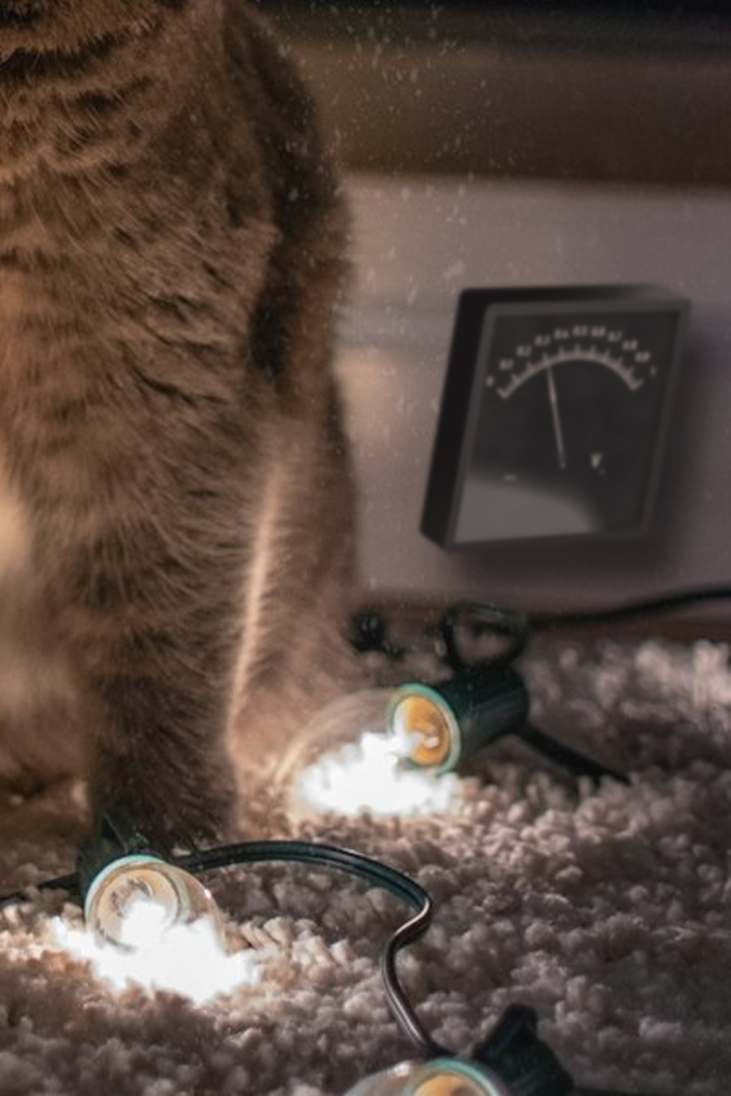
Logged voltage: 0.3 V
